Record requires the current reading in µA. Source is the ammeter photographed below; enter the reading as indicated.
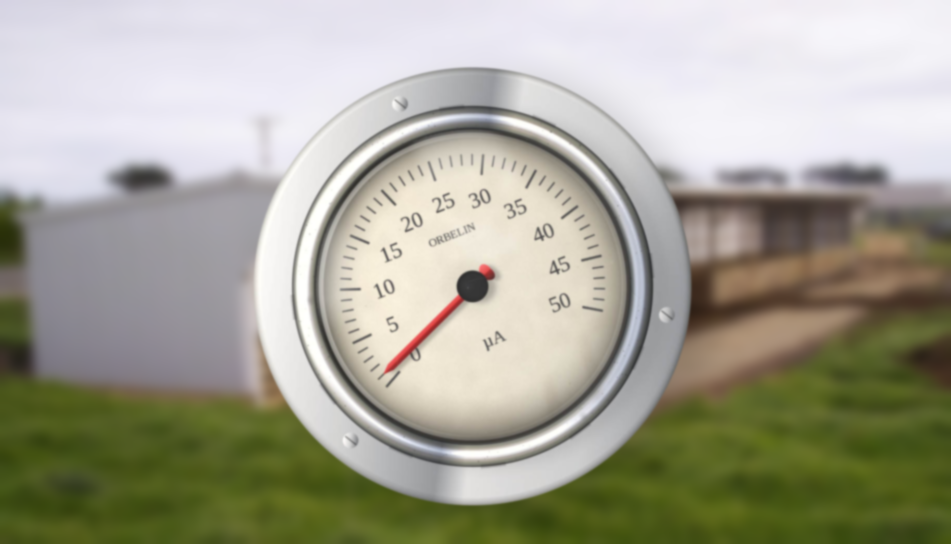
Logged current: 1 µA
